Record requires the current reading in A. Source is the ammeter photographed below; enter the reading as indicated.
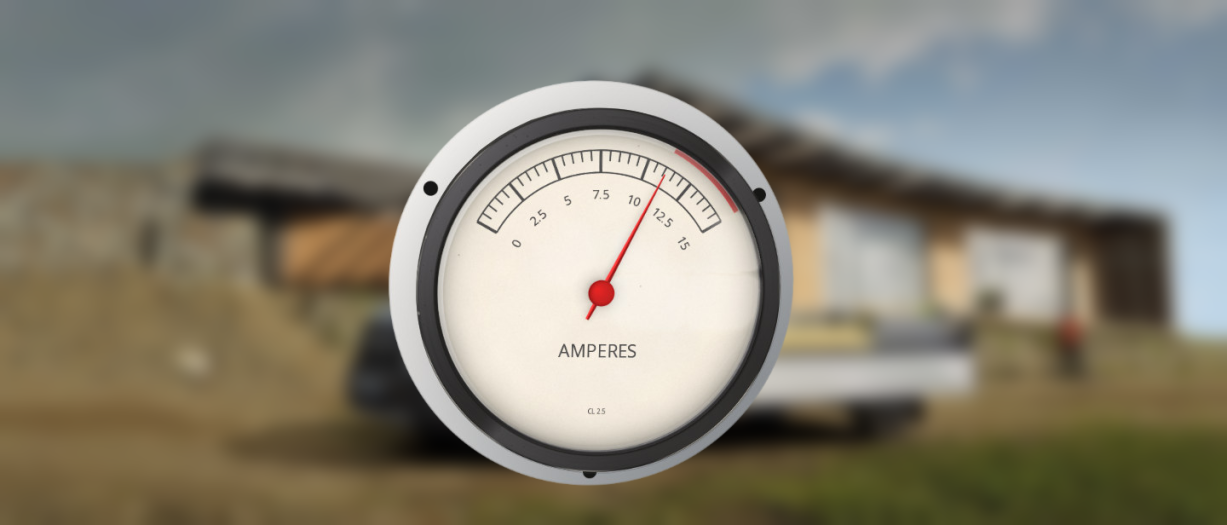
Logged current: 11 A
